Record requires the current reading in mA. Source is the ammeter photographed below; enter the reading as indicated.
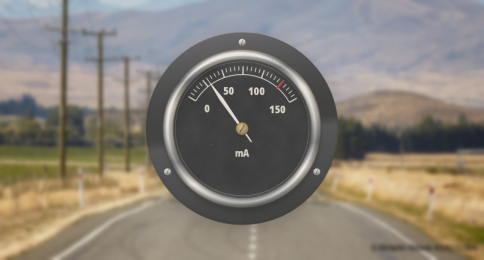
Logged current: 30 mA
